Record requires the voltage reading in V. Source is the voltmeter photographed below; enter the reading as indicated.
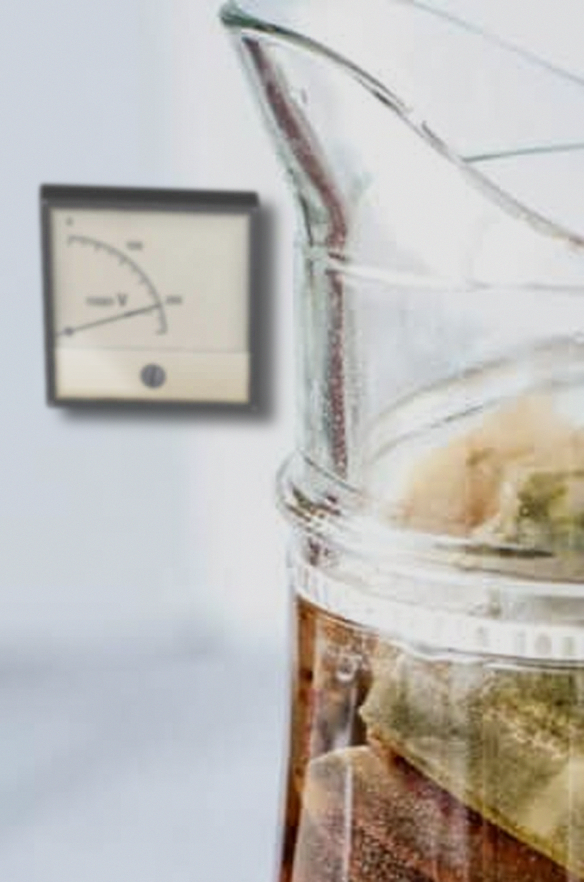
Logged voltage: 200 V
